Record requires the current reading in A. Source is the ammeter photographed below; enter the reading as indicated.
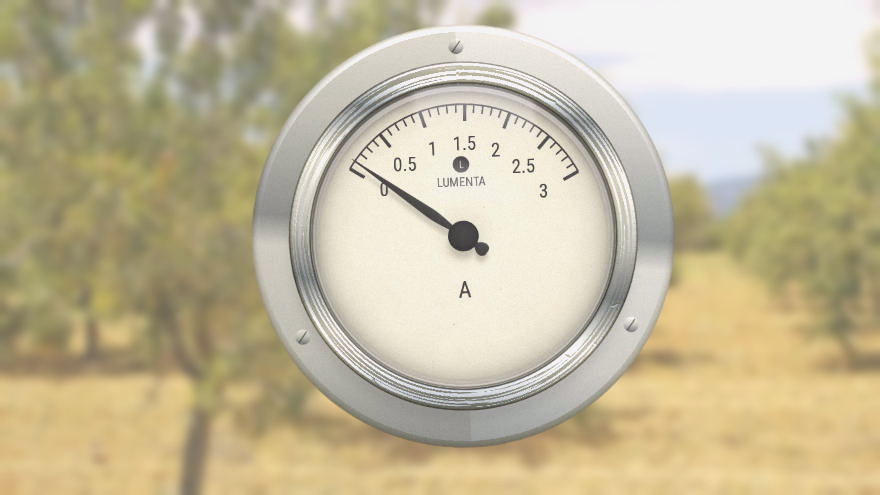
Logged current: 0.1 A
